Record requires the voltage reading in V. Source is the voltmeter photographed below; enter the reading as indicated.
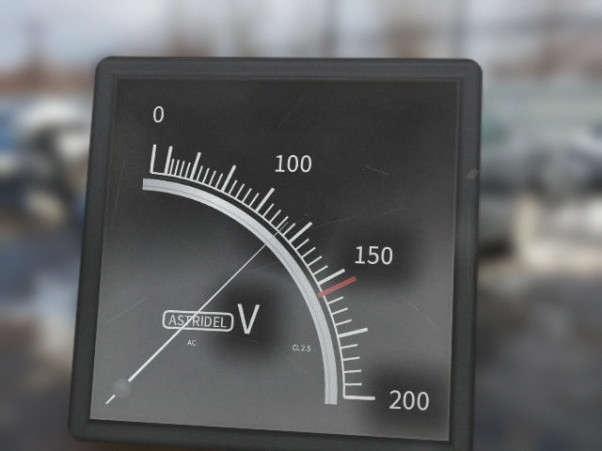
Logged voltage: 117.5 V
